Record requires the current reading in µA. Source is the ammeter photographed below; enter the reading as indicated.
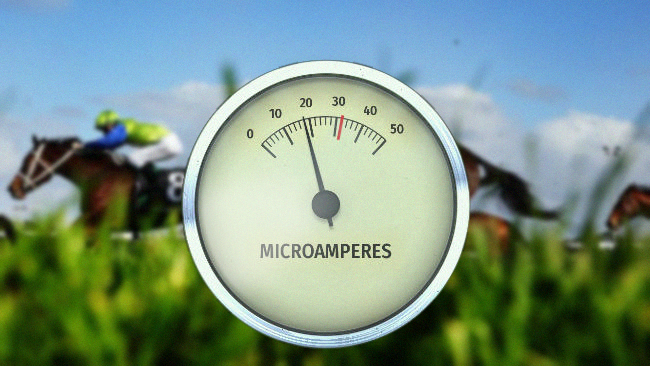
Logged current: 18 µA
